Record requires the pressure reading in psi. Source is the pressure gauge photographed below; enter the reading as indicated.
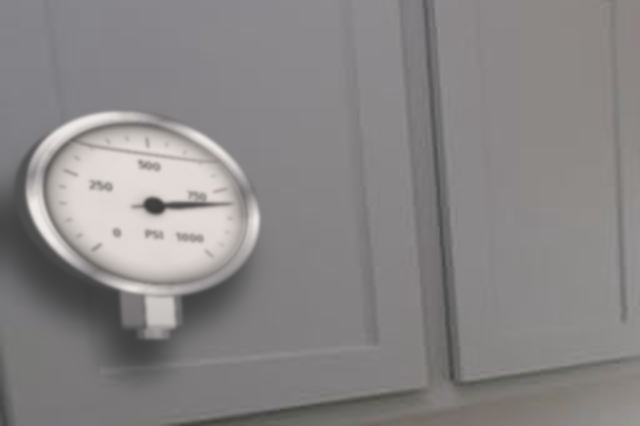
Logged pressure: 800 psi
